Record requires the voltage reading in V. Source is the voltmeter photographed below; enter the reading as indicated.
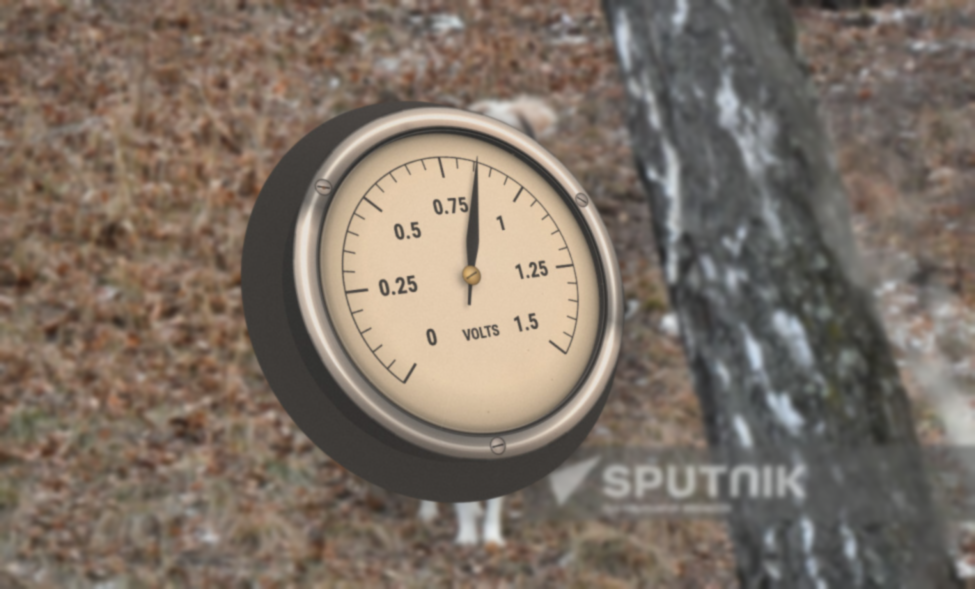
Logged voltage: 0.85 V
